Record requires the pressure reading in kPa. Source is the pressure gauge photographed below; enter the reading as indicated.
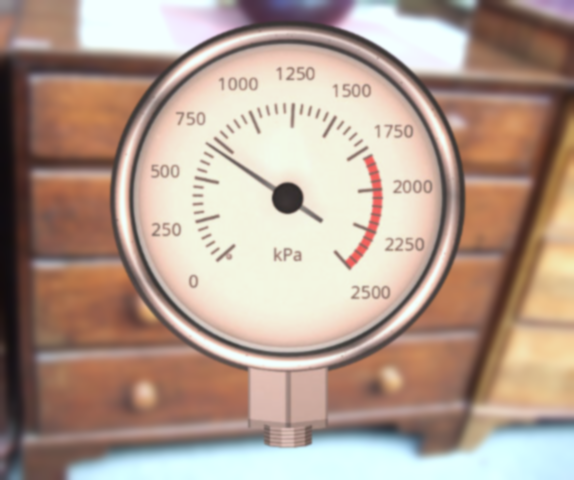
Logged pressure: 700 kPa
